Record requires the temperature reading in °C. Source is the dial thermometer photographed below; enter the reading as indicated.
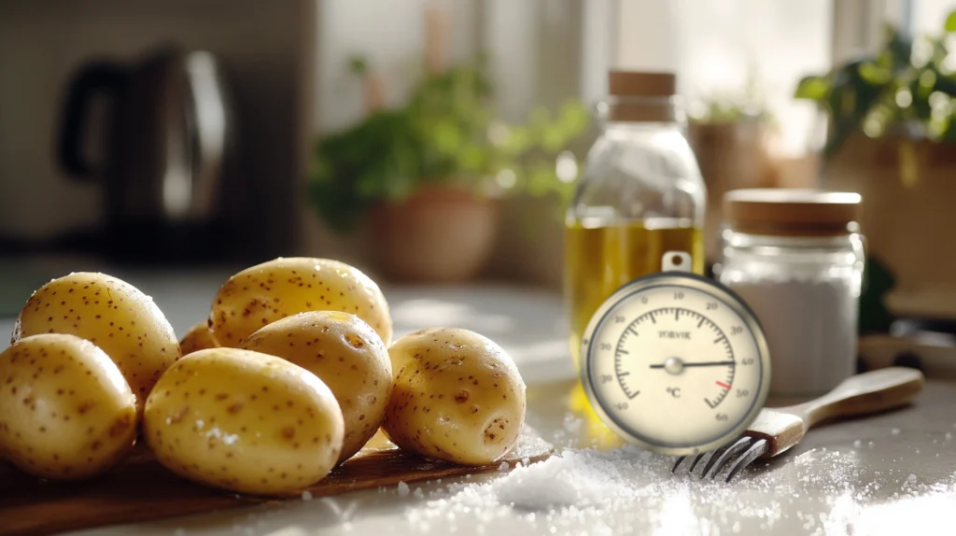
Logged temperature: 40 °C
